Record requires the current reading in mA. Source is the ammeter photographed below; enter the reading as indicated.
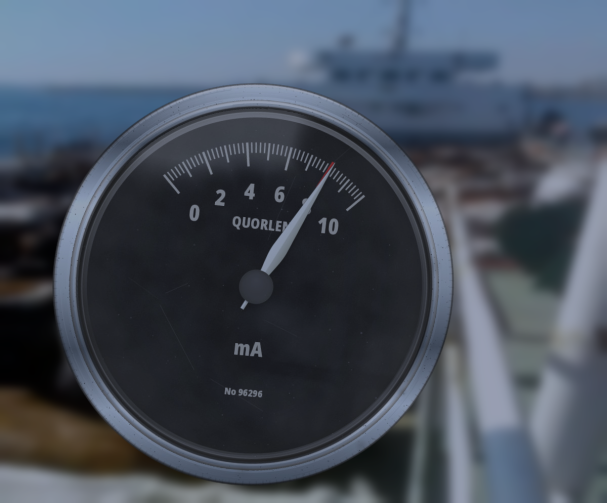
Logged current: 8 mA
